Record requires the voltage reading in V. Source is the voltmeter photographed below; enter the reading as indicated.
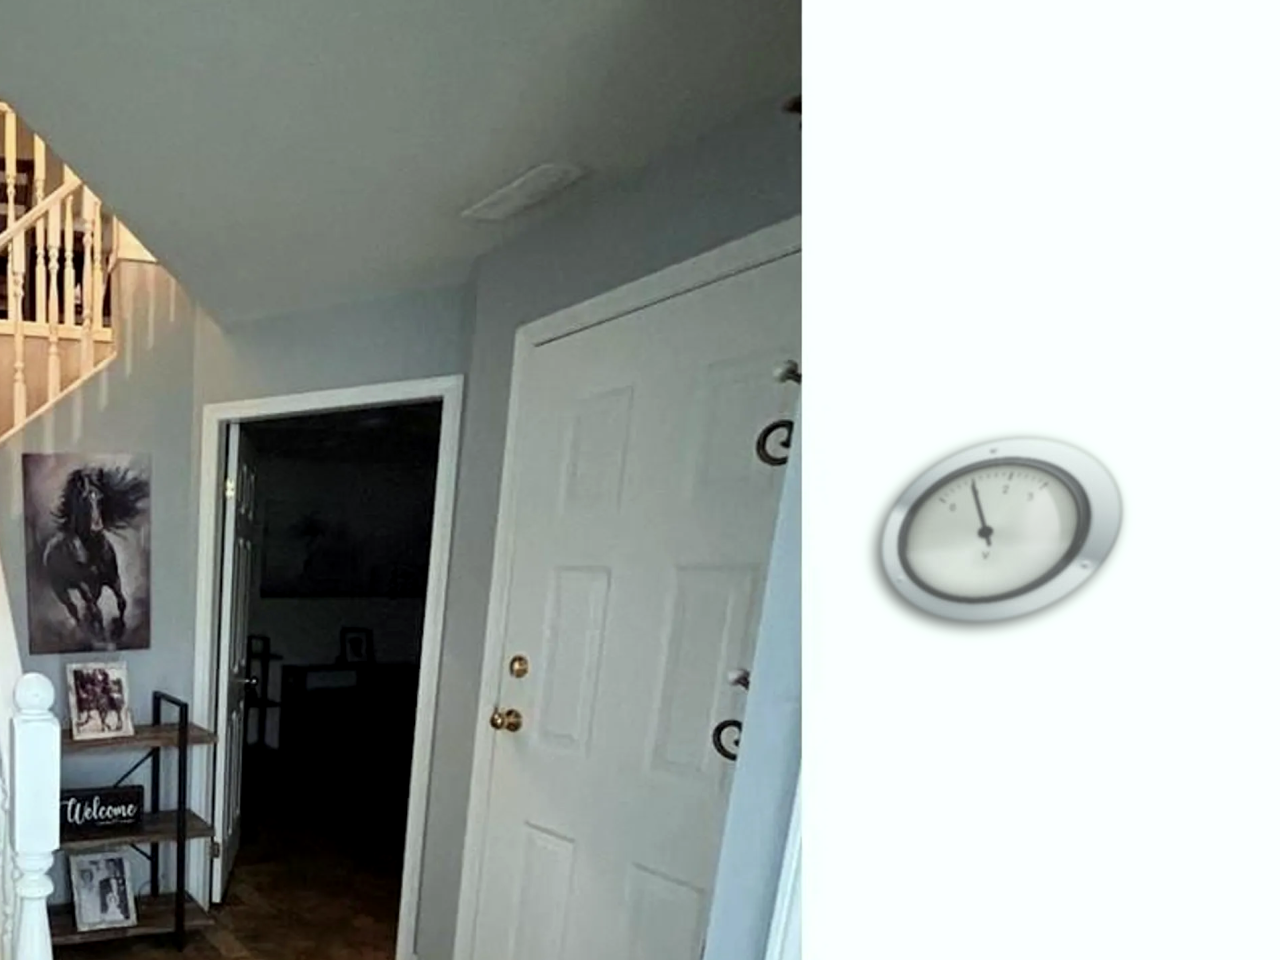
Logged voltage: 1 V
